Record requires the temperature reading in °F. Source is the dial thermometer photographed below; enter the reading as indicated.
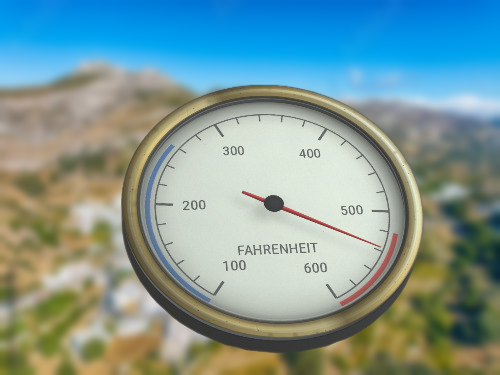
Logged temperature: 540 °F
